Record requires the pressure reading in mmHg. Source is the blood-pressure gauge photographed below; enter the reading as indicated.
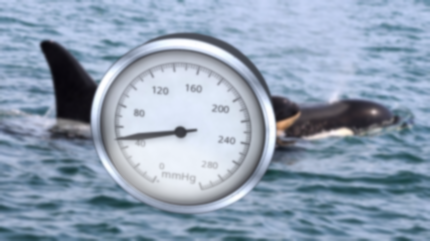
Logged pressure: 50 mmHg
